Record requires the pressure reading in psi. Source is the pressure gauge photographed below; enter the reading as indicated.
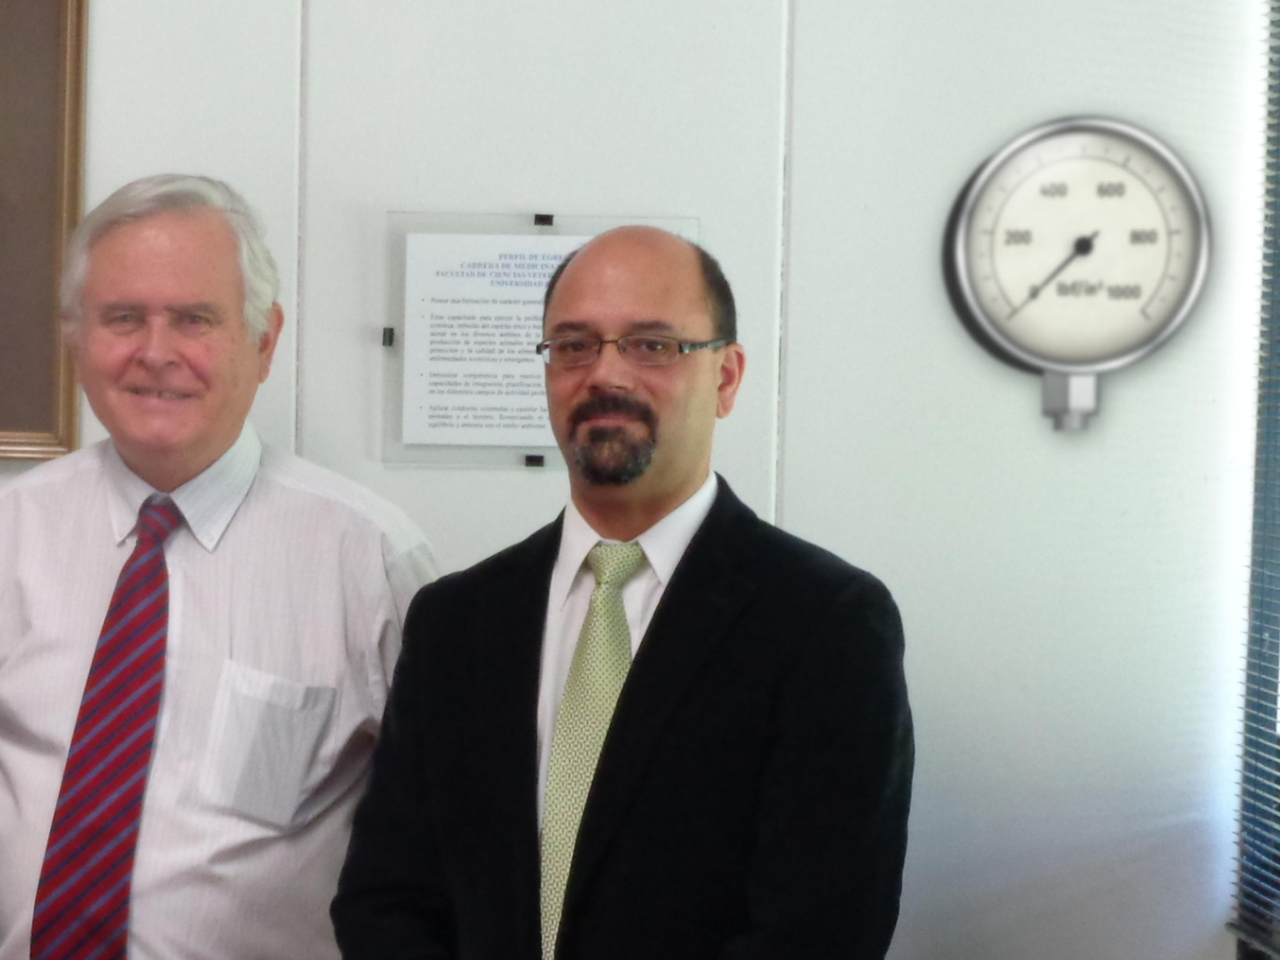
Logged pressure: 0 psi
